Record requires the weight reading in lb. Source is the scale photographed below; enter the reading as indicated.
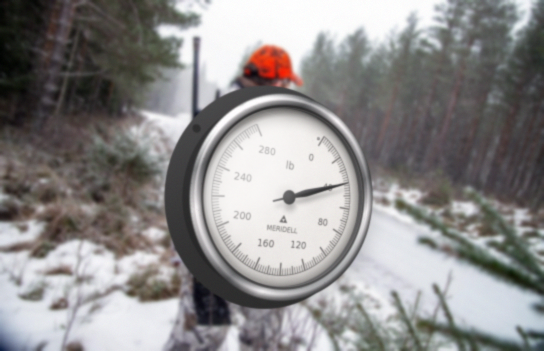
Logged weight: 40 lb
